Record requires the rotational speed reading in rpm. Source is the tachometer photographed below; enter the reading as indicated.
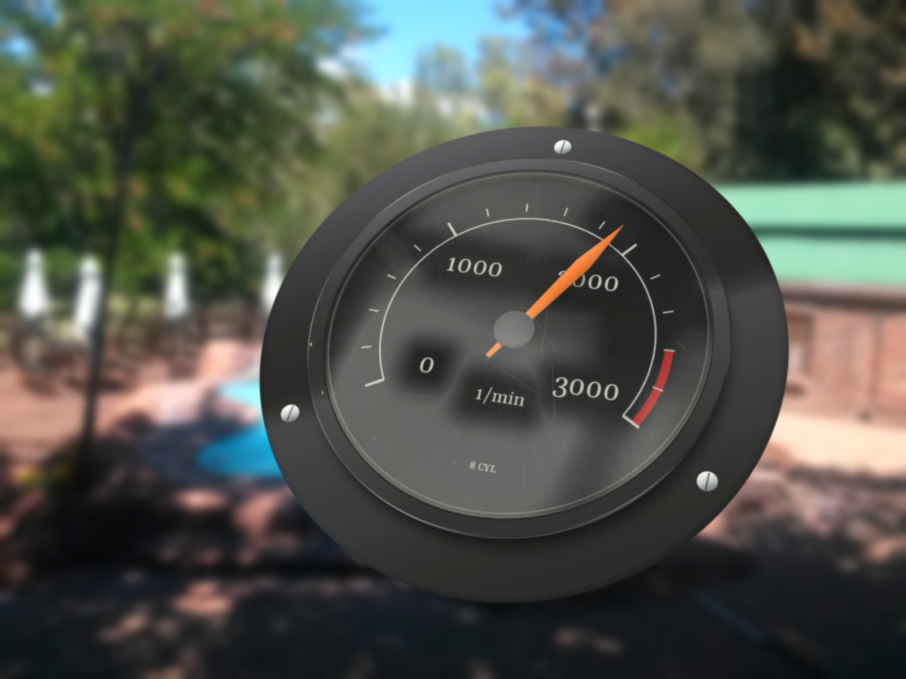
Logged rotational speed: 1900 rpm
